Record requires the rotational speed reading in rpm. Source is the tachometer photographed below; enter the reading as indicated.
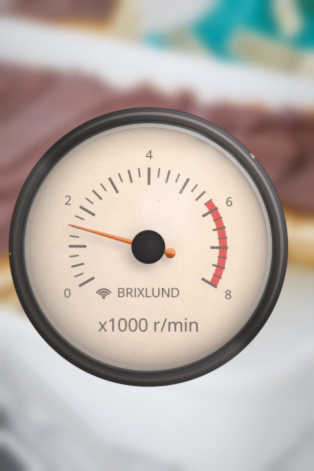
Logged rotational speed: 1500 rpm
